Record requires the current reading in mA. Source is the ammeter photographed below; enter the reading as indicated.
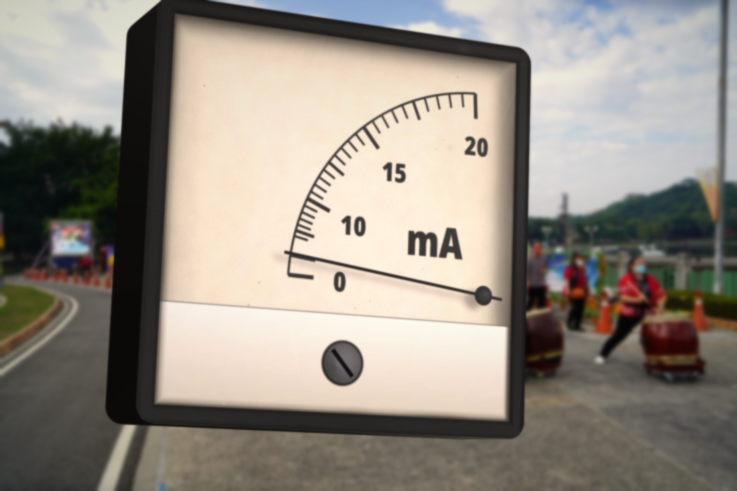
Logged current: 5 mA
